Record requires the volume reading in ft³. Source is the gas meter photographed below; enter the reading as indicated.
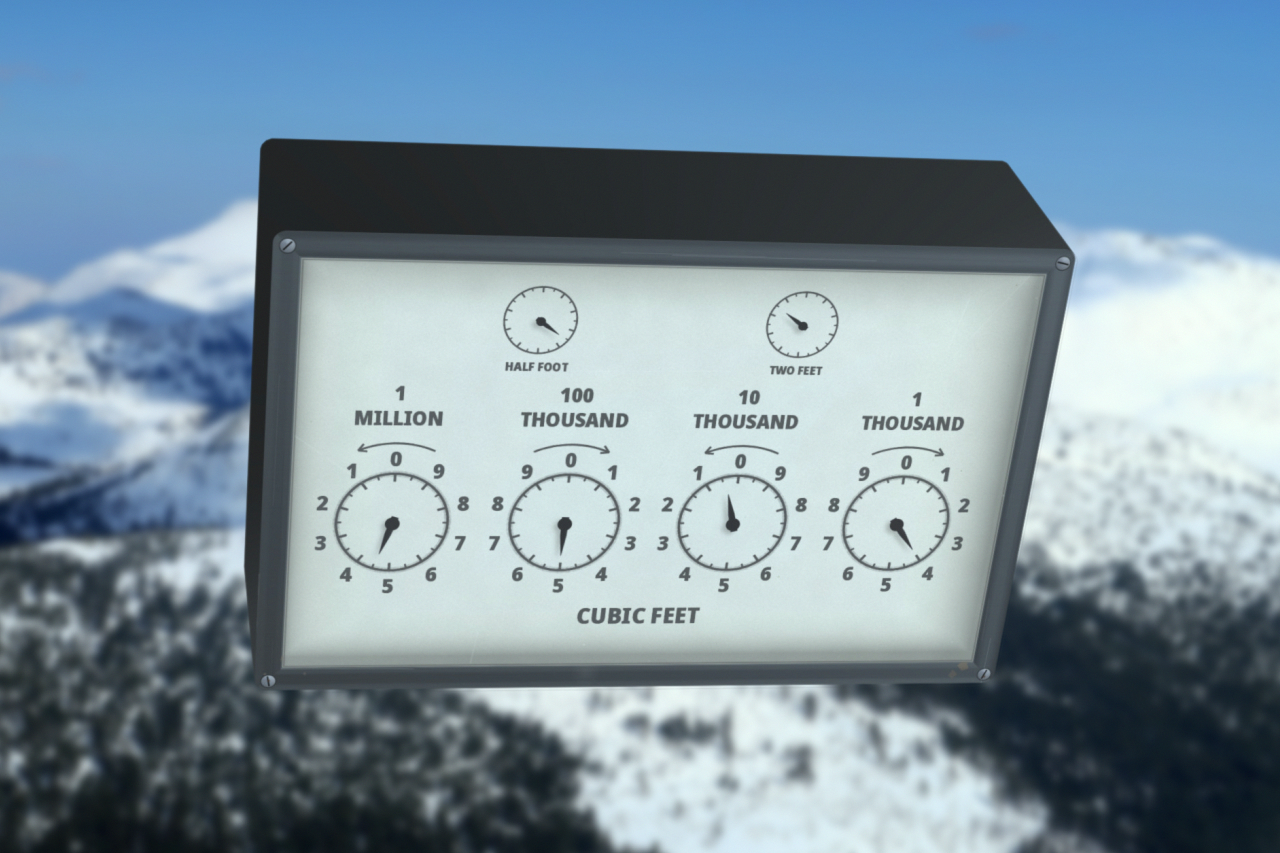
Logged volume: 450400 ft³
